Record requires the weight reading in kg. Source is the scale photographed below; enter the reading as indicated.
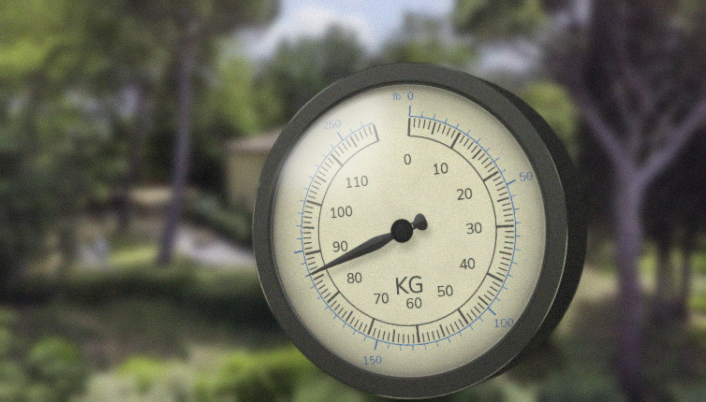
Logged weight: 86 kg
